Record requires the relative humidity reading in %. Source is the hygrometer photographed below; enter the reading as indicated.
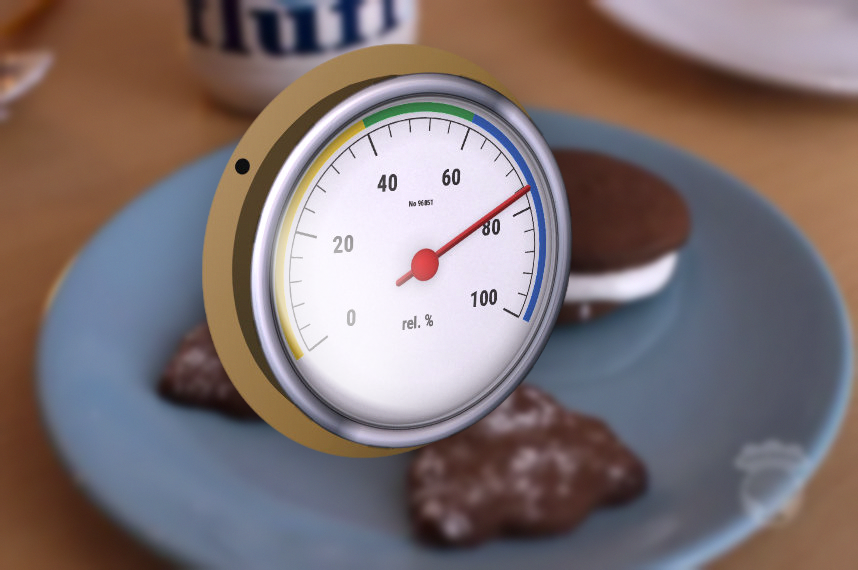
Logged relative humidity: 76 %
